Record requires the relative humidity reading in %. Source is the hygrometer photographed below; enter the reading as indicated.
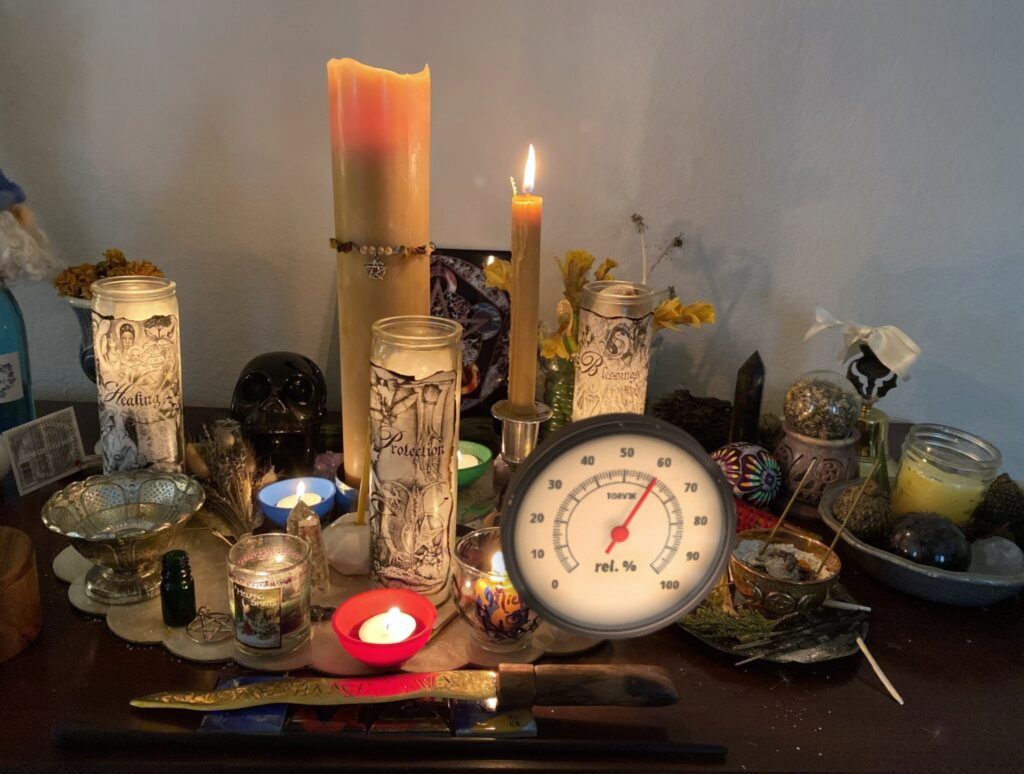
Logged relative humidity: 60 %
